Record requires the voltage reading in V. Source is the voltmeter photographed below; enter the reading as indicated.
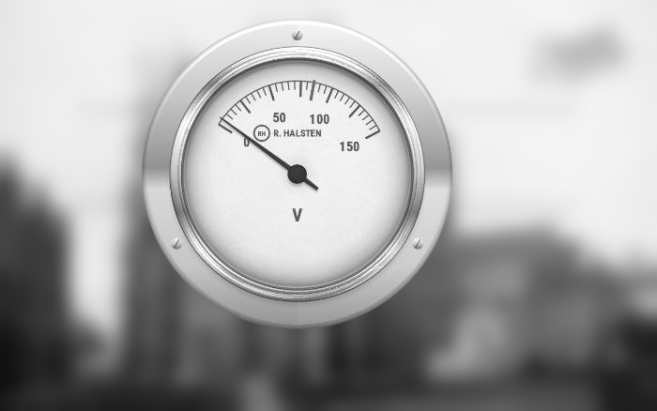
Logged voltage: 5 V
